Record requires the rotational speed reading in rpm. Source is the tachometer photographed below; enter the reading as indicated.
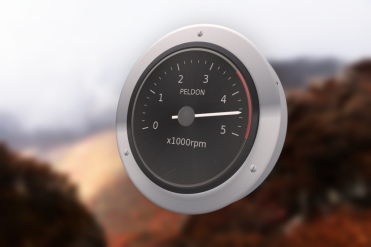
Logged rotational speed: 4500 rpm
